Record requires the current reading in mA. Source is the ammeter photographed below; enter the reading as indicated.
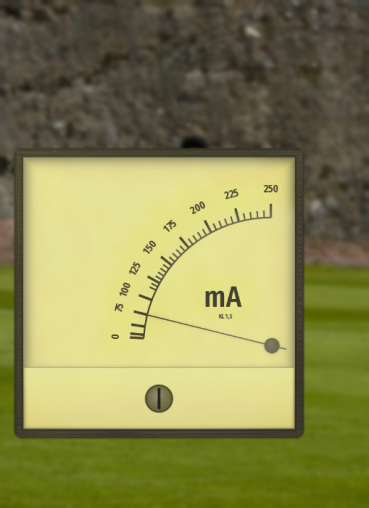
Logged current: 75 mA
